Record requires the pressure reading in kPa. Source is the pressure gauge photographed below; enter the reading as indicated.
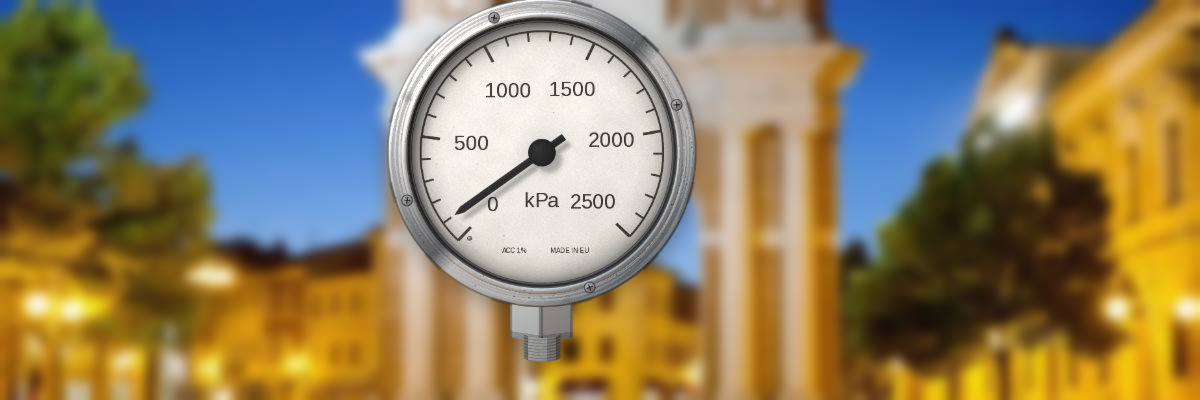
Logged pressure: 100 kPa
